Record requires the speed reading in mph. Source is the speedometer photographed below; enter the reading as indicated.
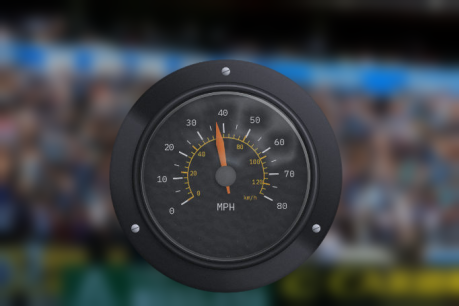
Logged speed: 37.5 mph
